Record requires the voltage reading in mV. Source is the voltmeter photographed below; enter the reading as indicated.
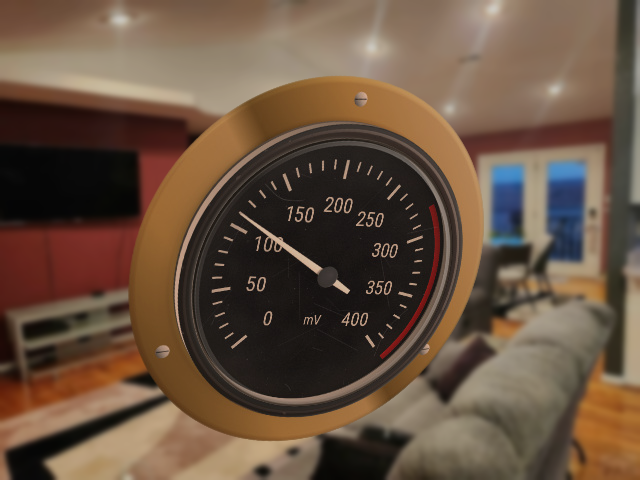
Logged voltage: 110 mV
